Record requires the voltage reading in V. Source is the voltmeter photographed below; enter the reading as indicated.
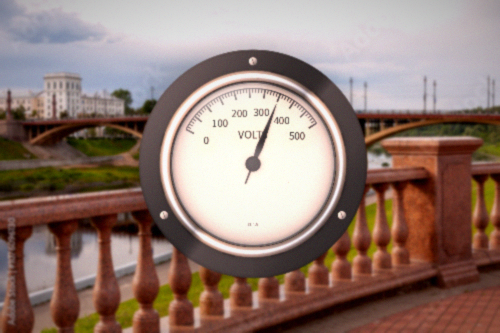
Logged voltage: 350 V
